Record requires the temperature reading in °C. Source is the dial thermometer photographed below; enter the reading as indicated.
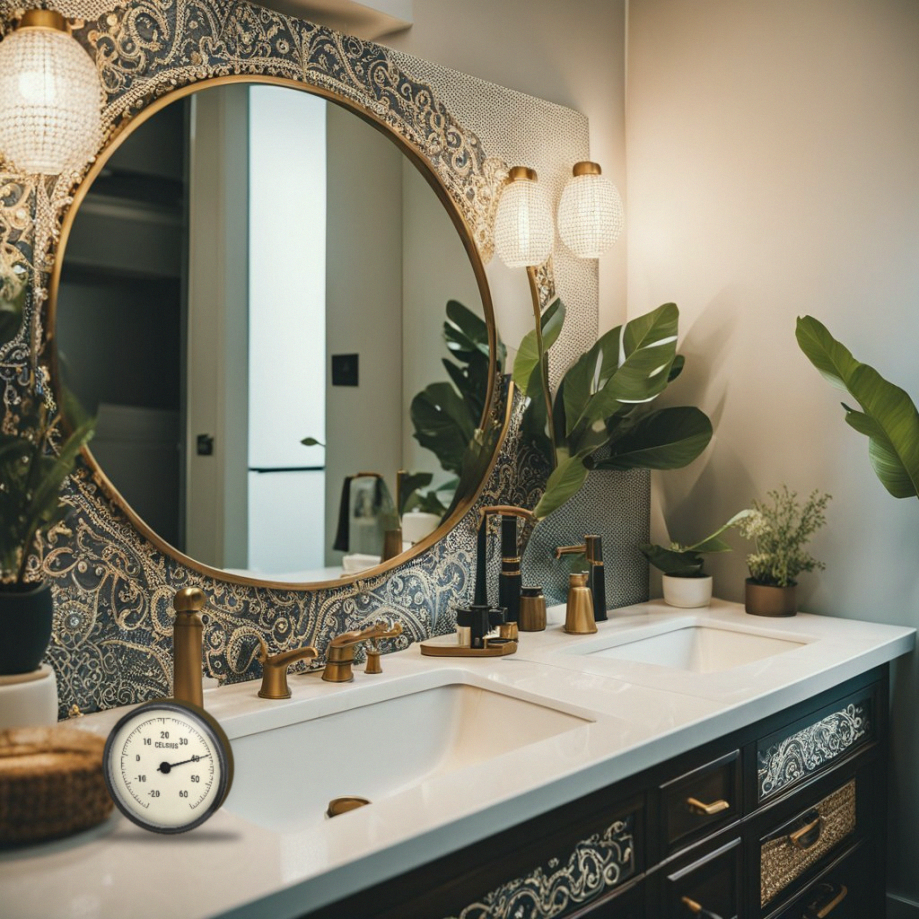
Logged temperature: 40 °C
